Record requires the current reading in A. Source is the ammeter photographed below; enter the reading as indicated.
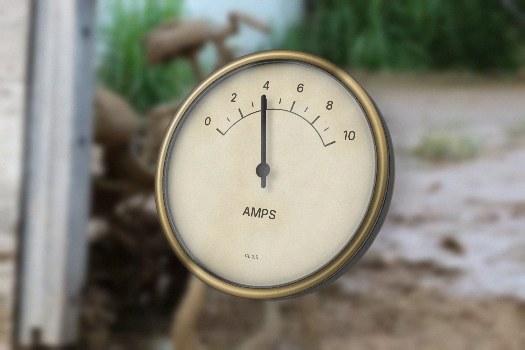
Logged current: 4 A
